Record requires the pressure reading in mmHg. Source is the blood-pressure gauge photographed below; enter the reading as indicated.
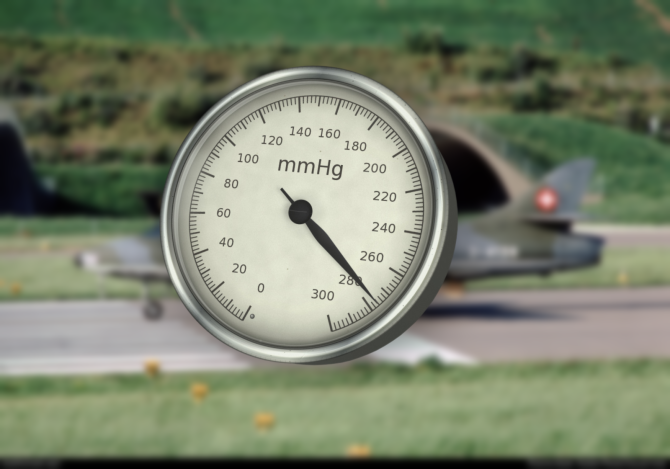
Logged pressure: 276 mmHg
